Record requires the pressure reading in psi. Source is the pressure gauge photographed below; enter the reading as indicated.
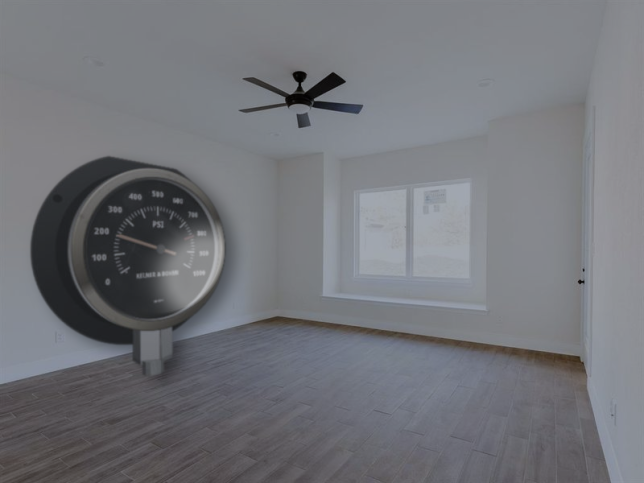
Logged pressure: 200 psi
